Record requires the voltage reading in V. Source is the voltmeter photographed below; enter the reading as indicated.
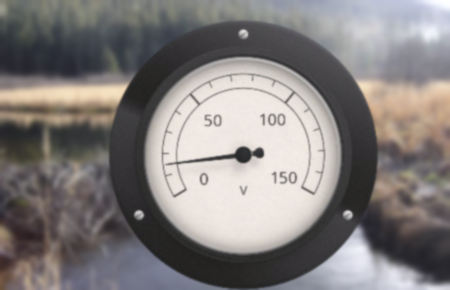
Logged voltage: 15 V
